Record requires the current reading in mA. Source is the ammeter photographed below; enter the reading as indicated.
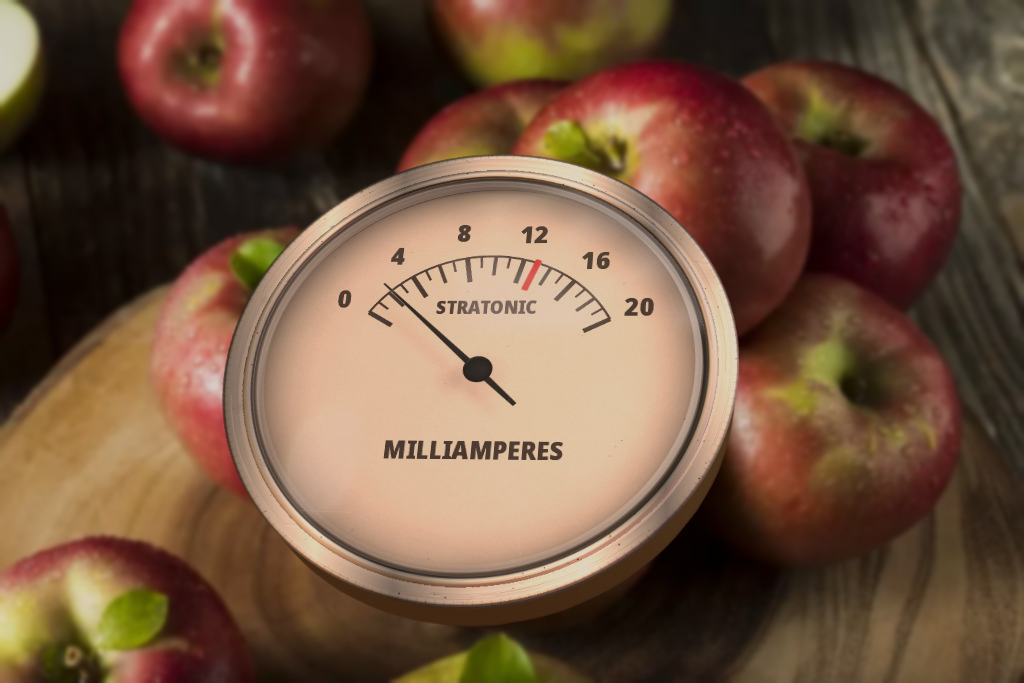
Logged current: 2 mA
